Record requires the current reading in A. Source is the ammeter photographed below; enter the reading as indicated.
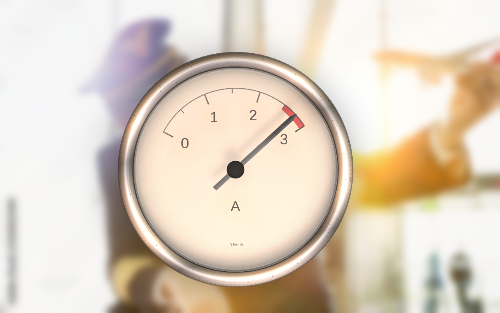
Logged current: 2.75 A
